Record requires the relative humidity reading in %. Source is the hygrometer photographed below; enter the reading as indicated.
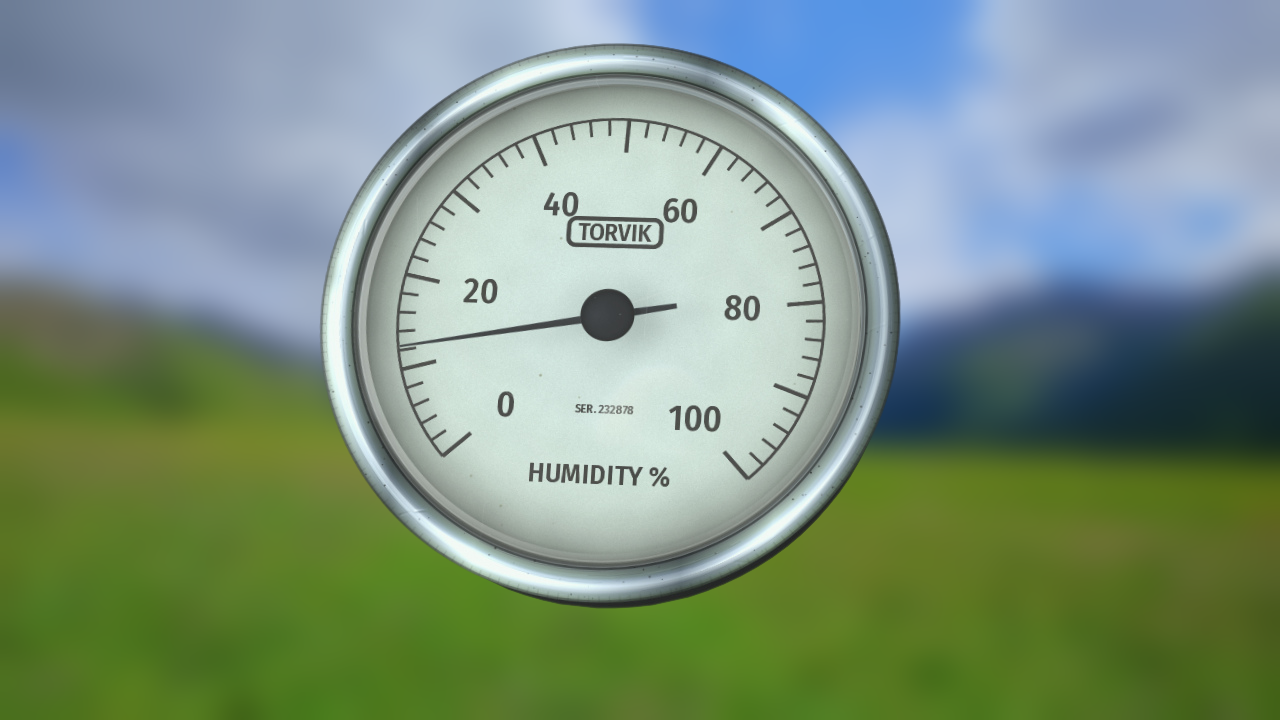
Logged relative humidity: 12 %
